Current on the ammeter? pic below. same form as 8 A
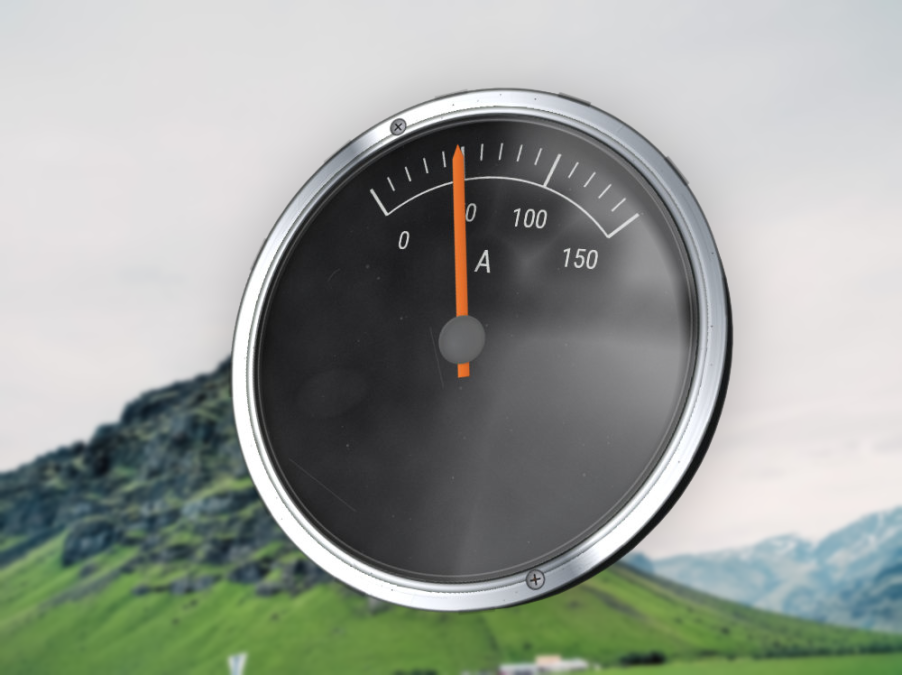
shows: 50 A
